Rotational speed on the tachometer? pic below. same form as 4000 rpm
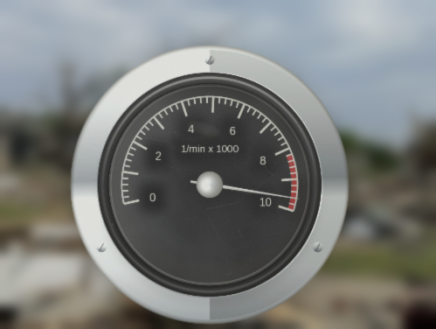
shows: 9600 rpm
